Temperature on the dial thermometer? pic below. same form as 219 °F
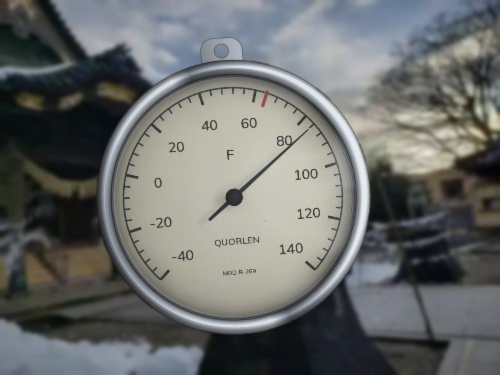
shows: 84 °F
